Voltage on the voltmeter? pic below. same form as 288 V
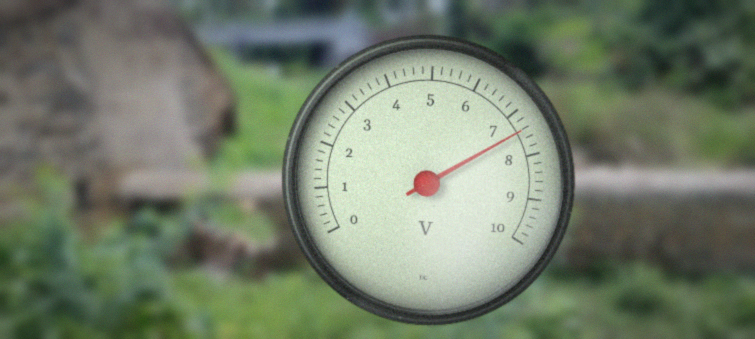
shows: 7.4 V
